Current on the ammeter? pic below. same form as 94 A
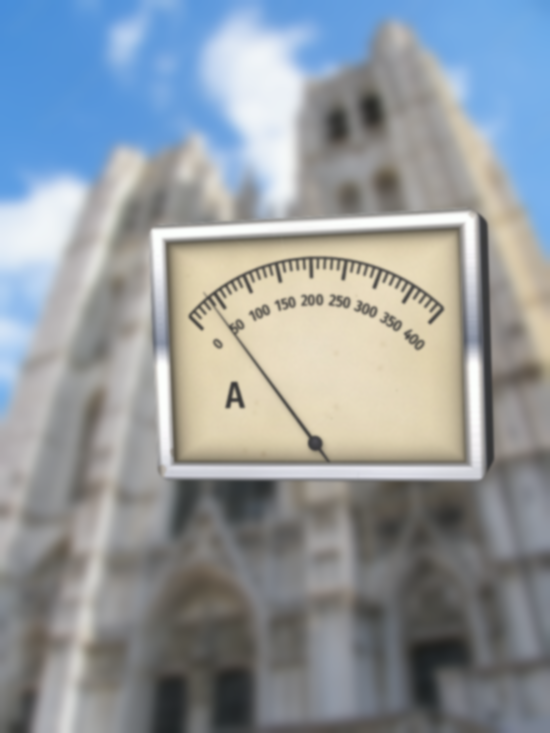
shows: 40 A
